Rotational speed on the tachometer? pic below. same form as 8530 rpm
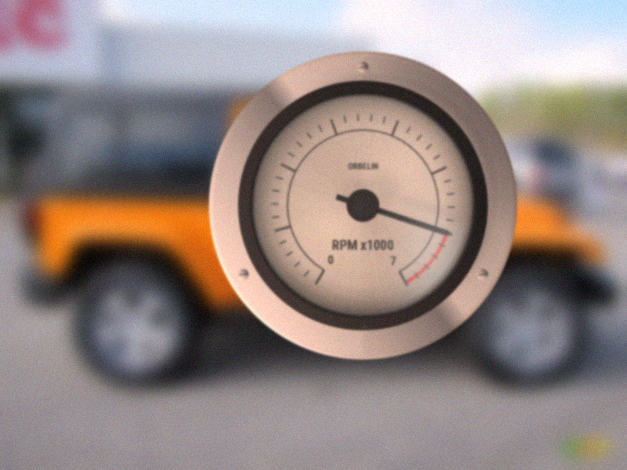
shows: 6000 rpm
